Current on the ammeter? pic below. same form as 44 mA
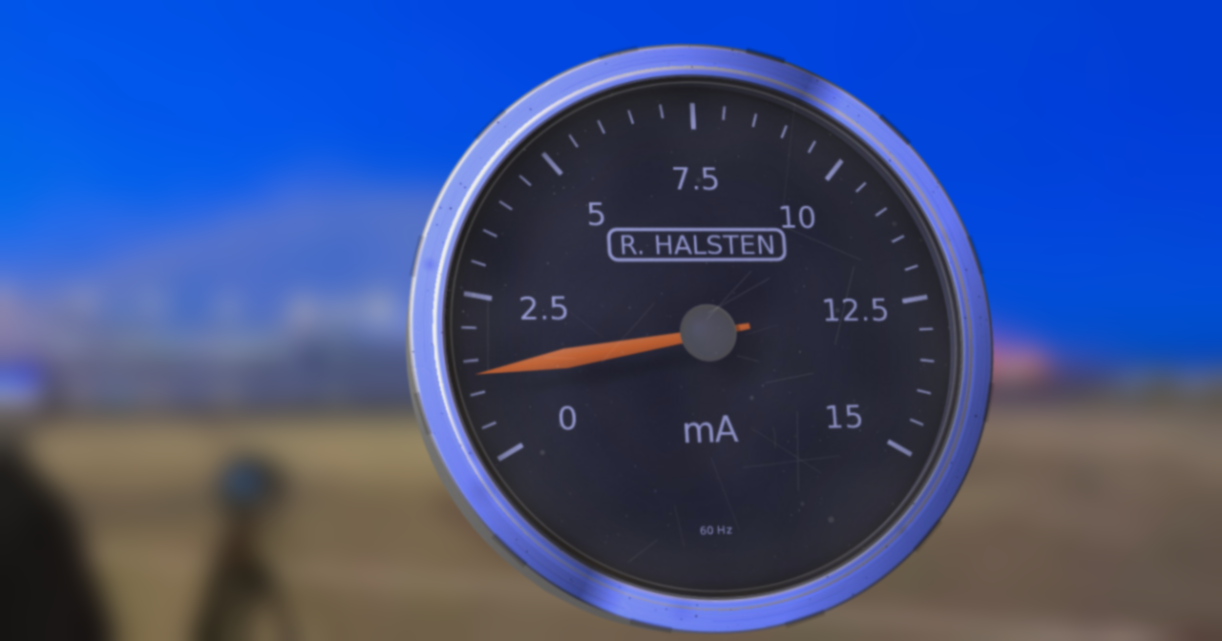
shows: 1.25 mA
